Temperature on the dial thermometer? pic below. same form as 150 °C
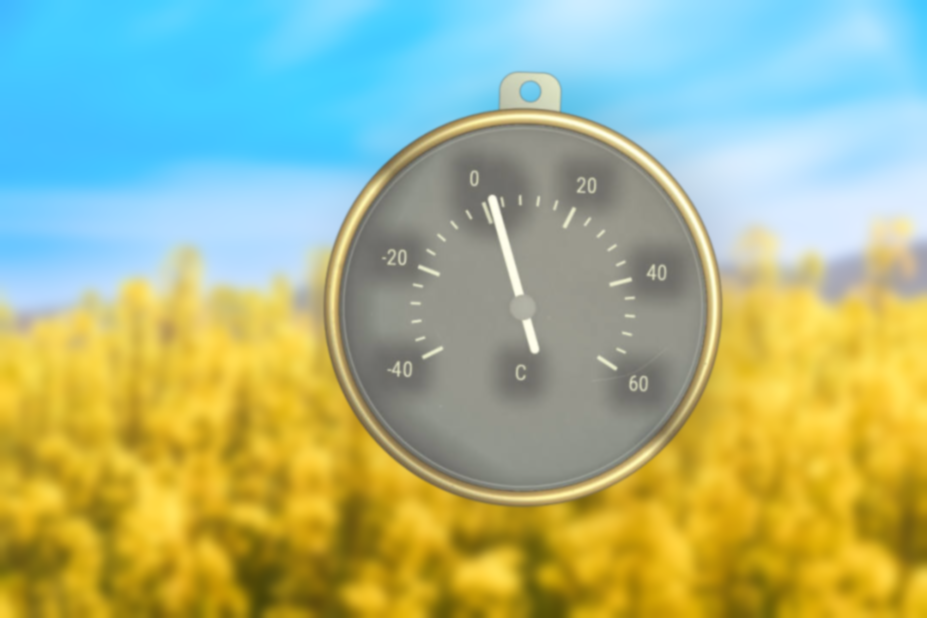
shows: 2 °C
